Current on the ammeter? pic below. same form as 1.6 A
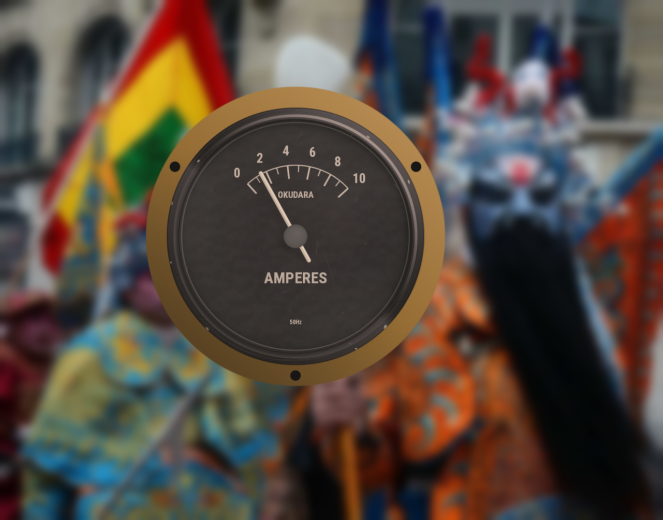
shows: 1.5 A
